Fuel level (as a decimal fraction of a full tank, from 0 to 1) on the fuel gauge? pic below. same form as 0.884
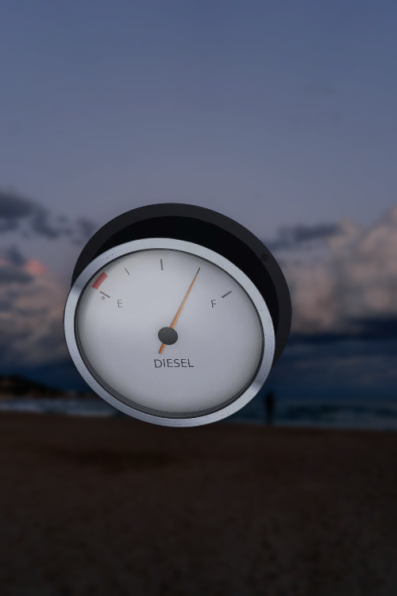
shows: 0.75
